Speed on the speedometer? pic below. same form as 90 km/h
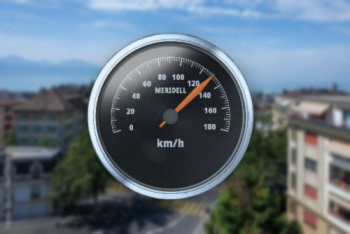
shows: 130 km/h
